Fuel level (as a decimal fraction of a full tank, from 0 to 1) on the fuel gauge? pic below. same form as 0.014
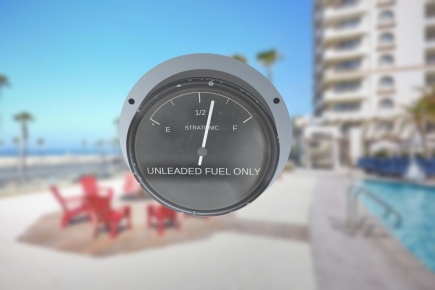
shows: 0.625
